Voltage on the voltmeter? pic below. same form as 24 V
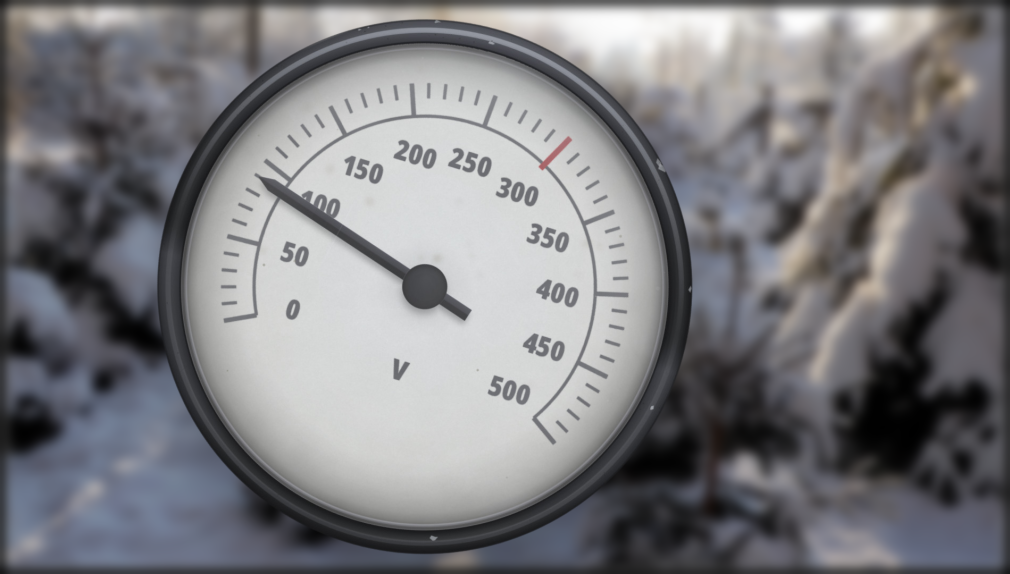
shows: 90 V
